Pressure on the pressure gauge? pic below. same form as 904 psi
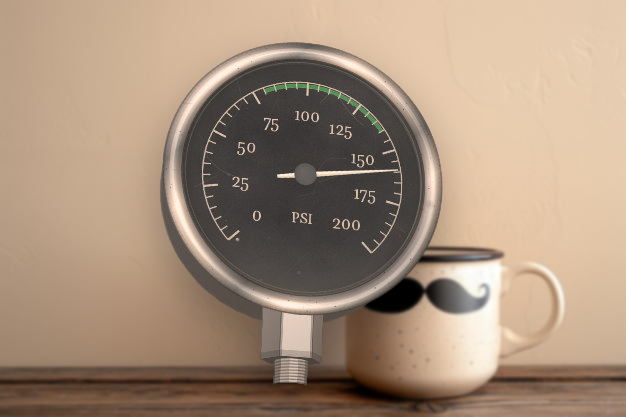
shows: 160 psi
